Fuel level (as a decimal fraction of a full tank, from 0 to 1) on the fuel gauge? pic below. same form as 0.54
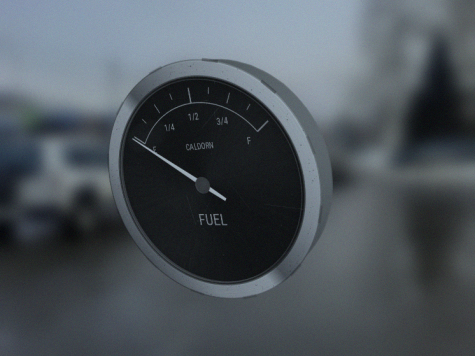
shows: 0
